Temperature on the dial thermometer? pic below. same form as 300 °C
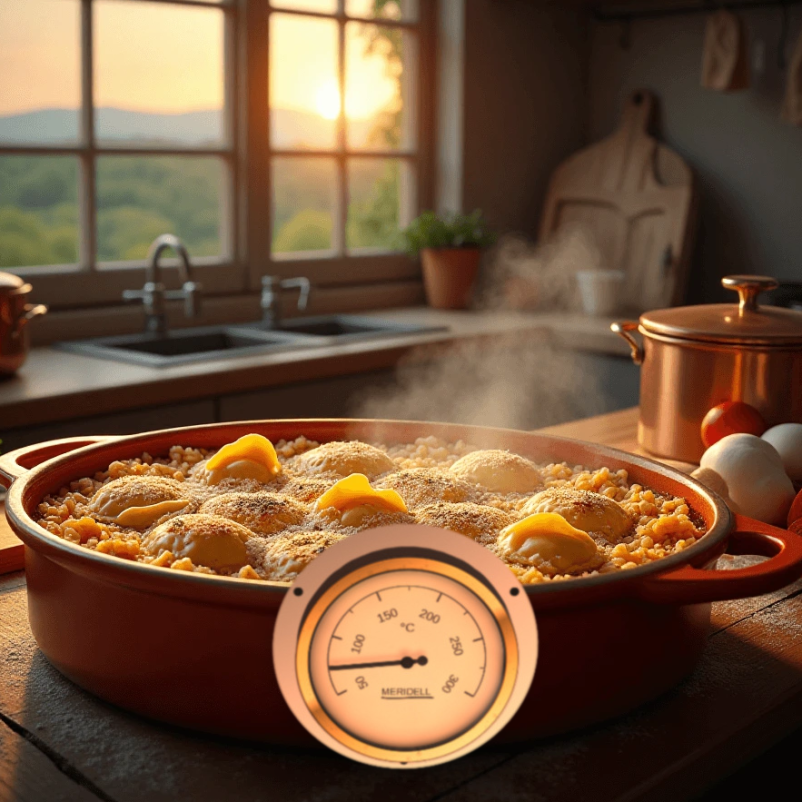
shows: 75 °C
